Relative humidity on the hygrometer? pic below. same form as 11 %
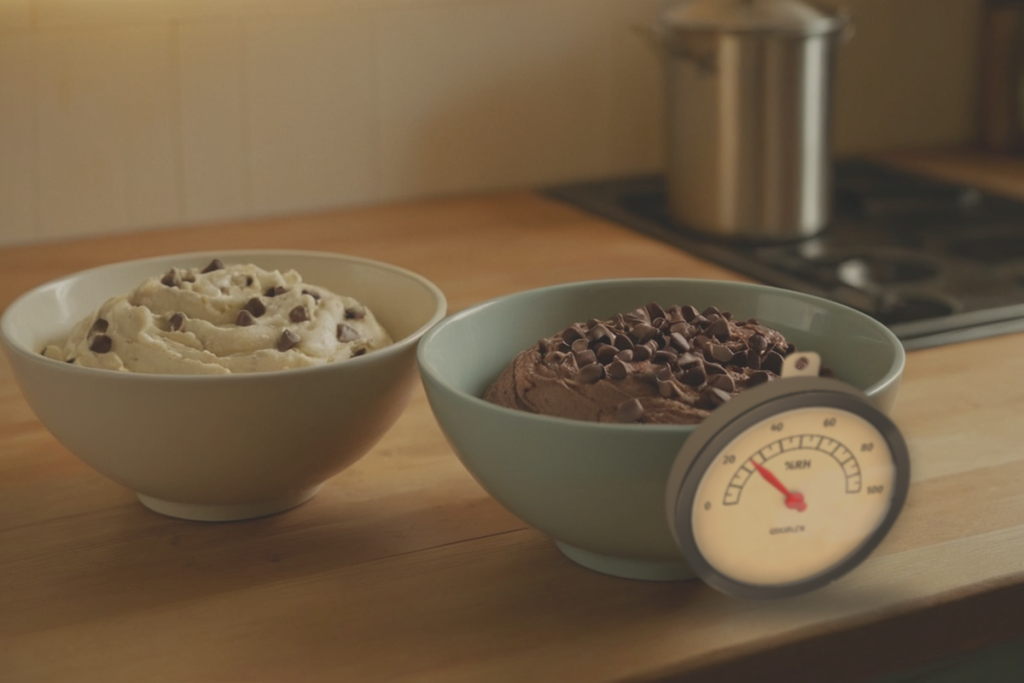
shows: 25 %
